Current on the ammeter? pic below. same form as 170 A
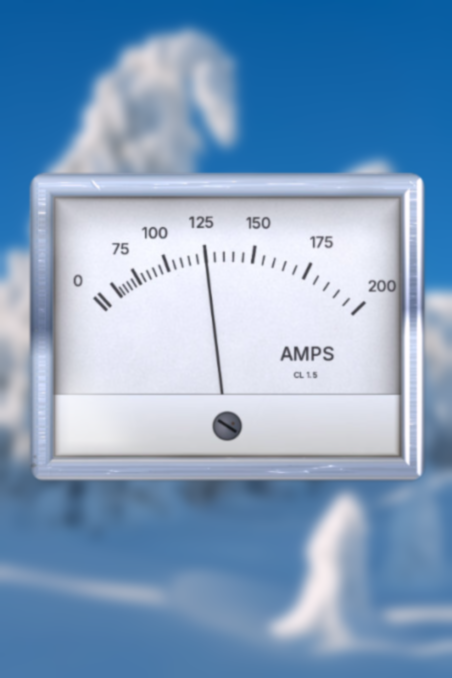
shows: 125 A
